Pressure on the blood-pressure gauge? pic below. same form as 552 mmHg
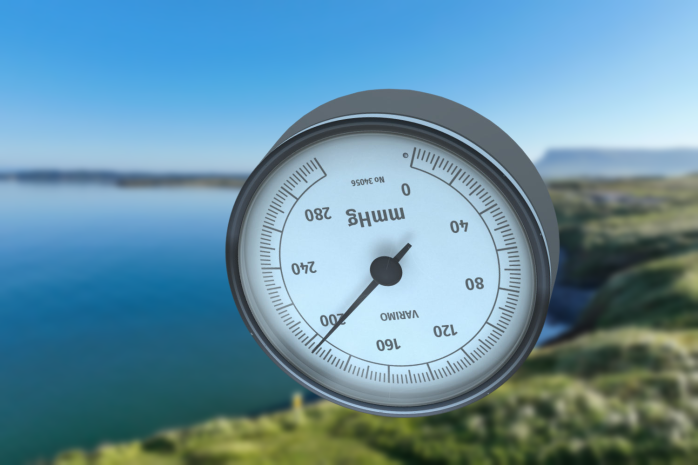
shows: 196 mmHg
